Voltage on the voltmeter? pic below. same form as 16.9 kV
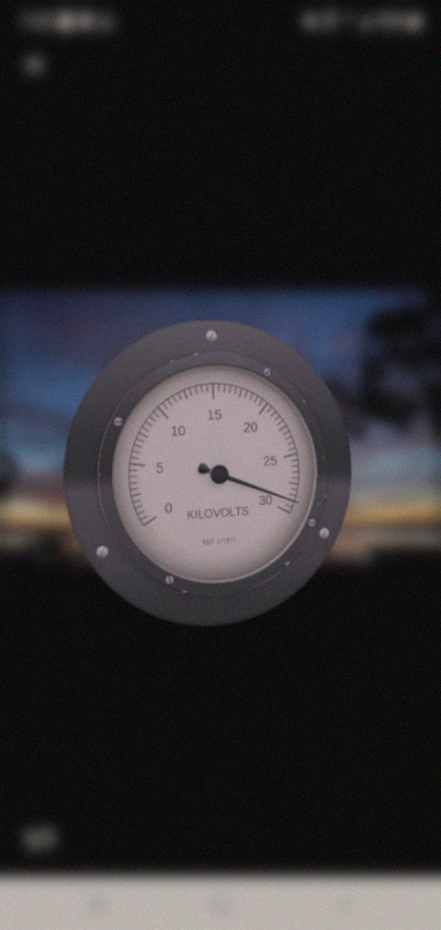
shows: 29 kV
